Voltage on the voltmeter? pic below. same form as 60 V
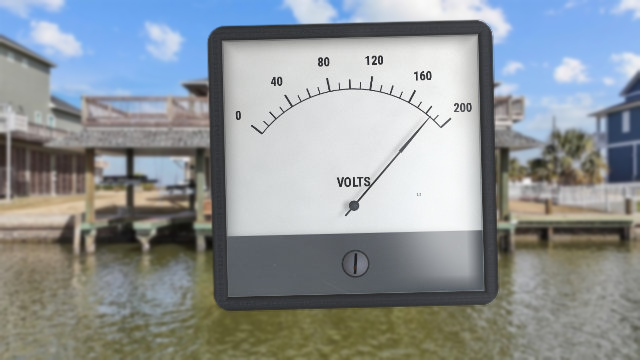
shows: 185 V
